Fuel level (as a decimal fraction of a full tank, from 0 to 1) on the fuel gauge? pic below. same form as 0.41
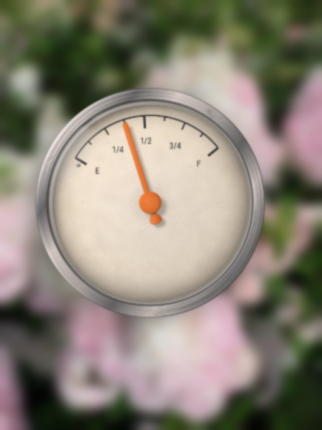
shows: 0.375
